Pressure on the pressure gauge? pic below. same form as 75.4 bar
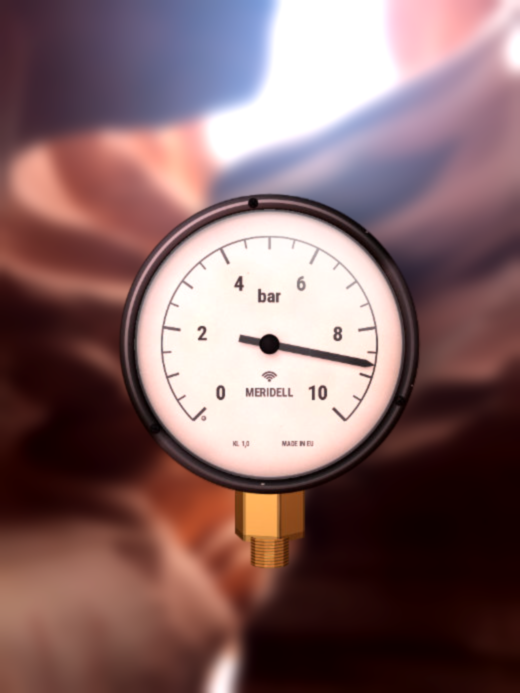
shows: 8.75 bar
